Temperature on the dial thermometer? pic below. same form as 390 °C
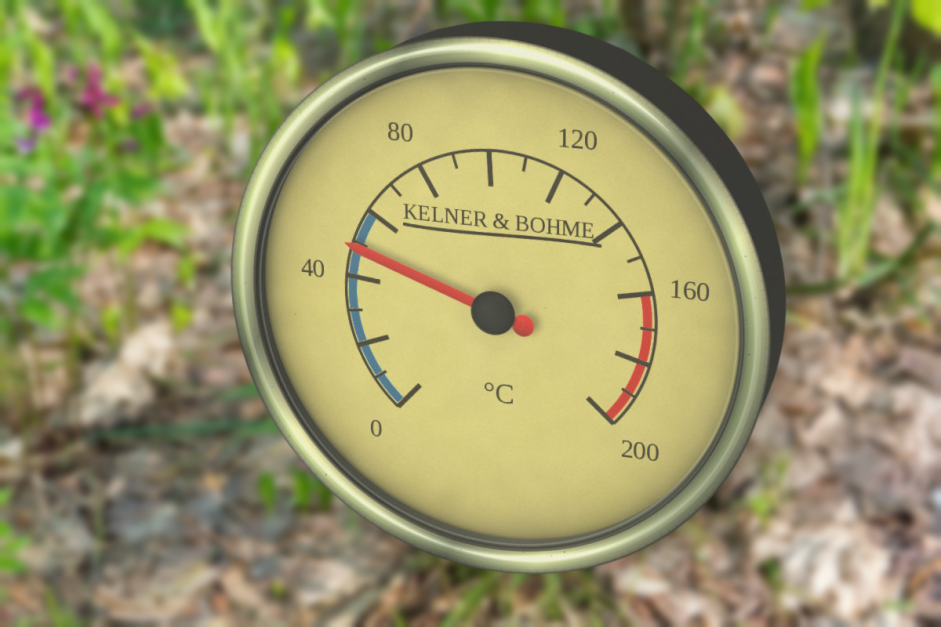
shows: 50 °C
